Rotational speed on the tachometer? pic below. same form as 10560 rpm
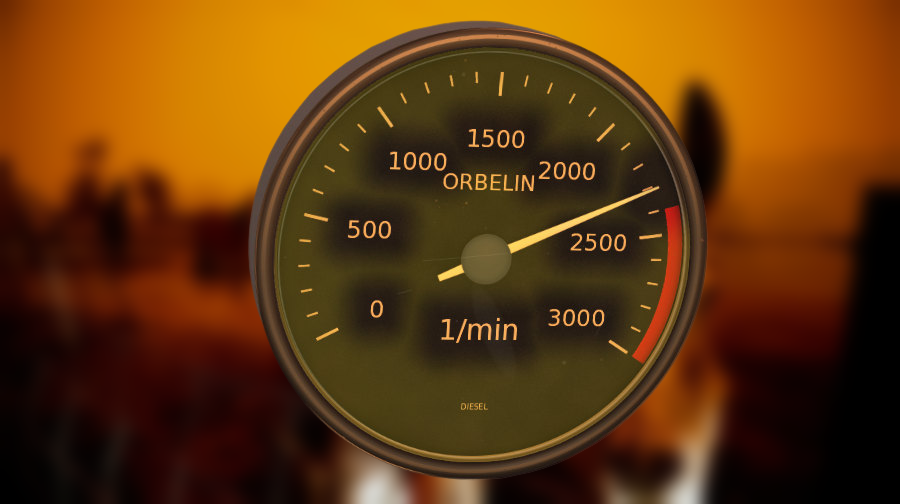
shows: 2300 rpm
